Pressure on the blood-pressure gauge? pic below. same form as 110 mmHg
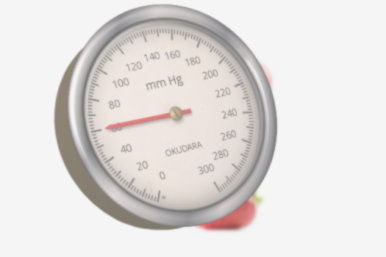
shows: 60 mmHg
